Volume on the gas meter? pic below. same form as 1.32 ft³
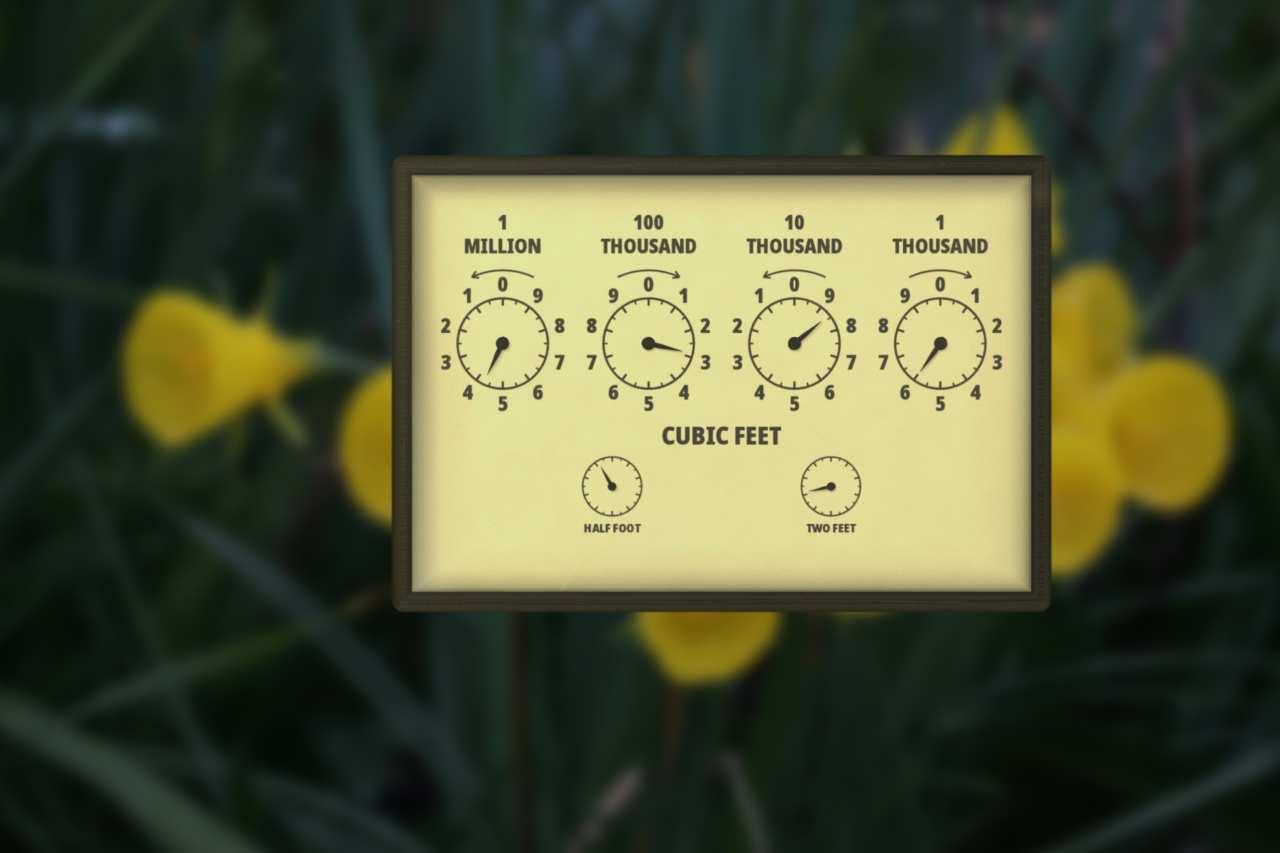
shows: 428600 ft³
